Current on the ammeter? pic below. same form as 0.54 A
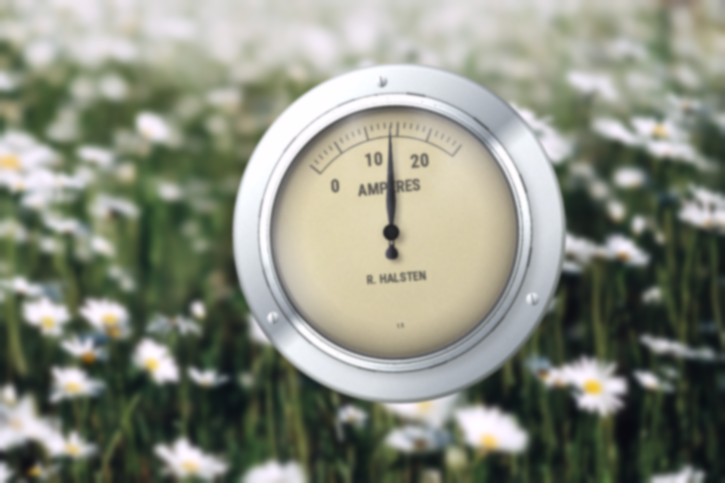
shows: 14 A
